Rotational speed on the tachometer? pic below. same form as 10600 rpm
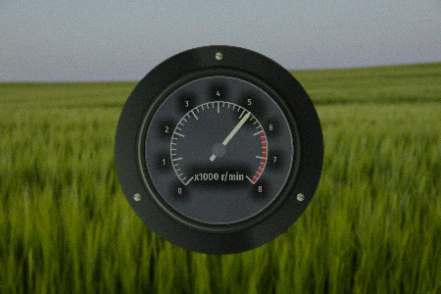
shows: 5200 rpm
